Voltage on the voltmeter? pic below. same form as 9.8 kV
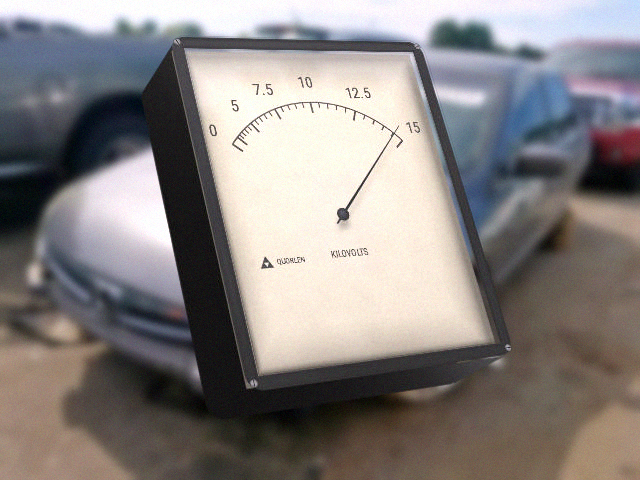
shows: 14.5 kV
